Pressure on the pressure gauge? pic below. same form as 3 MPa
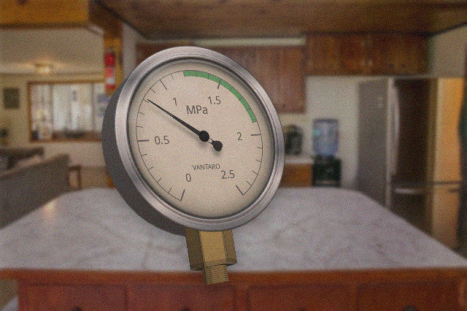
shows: 0.8 MPa
